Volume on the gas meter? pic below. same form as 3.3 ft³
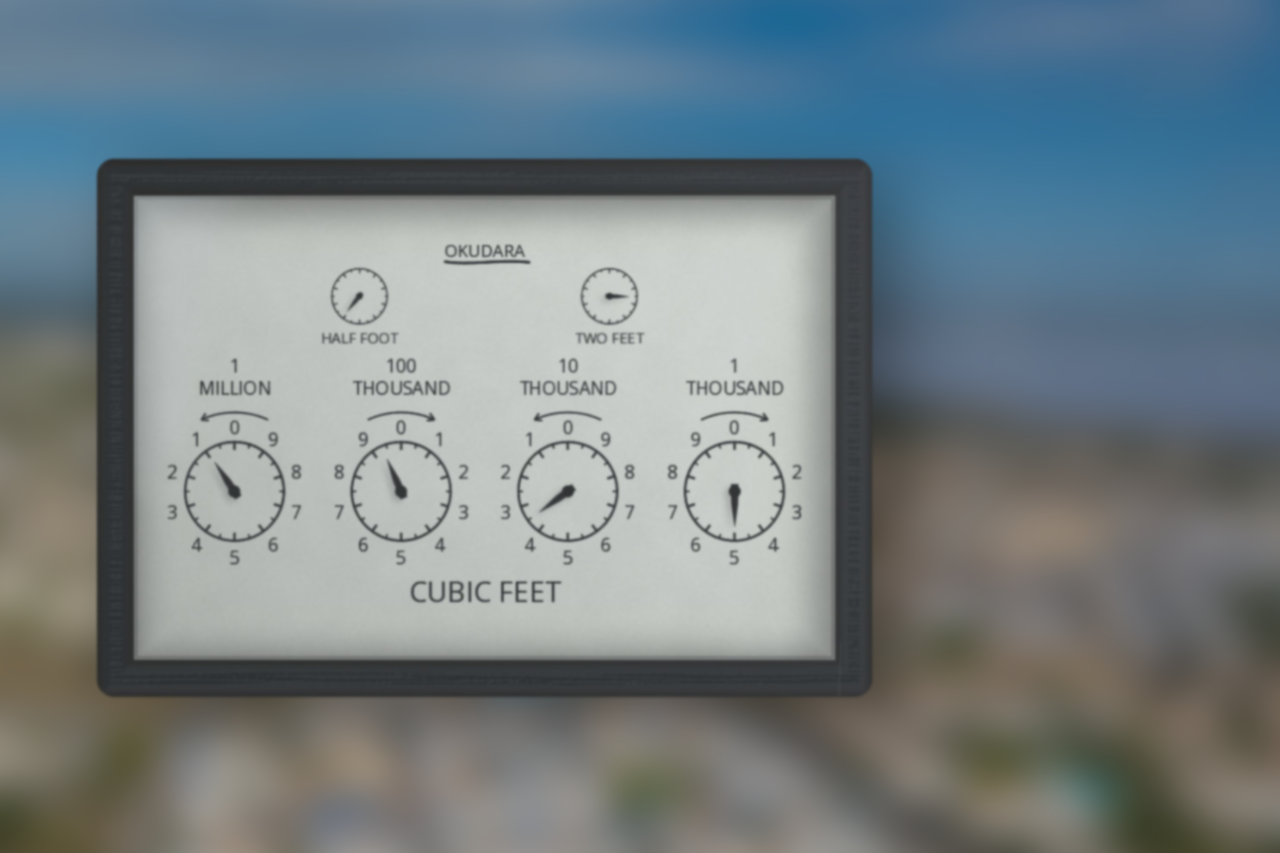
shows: 93500 ft³
